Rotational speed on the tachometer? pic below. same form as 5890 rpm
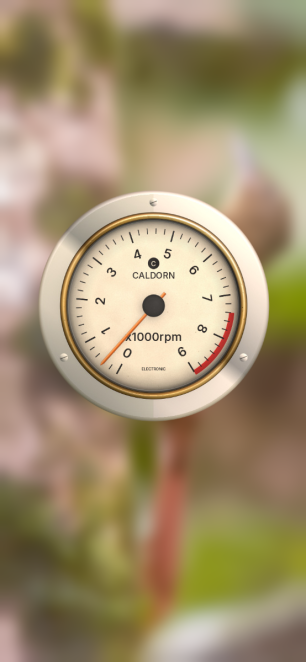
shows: 400 rpm
